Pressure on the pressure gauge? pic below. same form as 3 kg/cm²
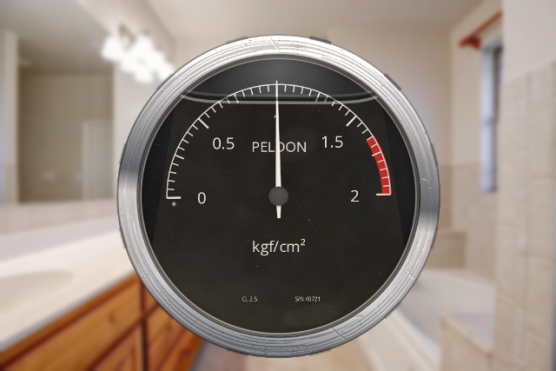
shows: 1 kg/cm²
